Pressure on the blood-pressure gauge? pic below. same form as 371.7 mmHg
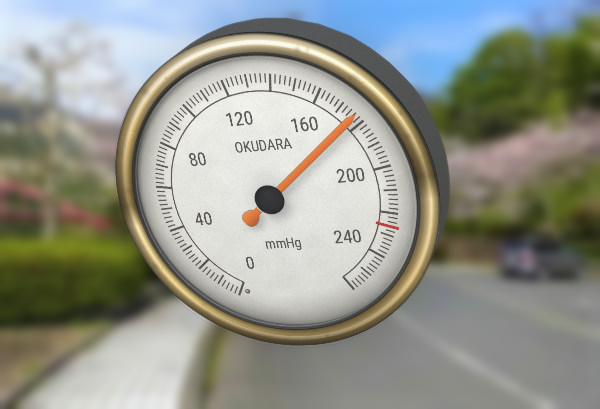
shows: 176 mmHg
